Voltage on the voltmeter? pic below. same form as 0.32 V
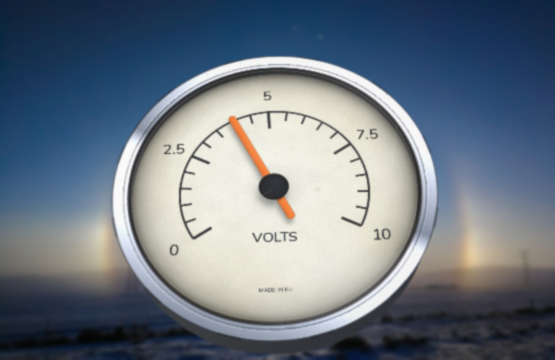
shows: 4 V
